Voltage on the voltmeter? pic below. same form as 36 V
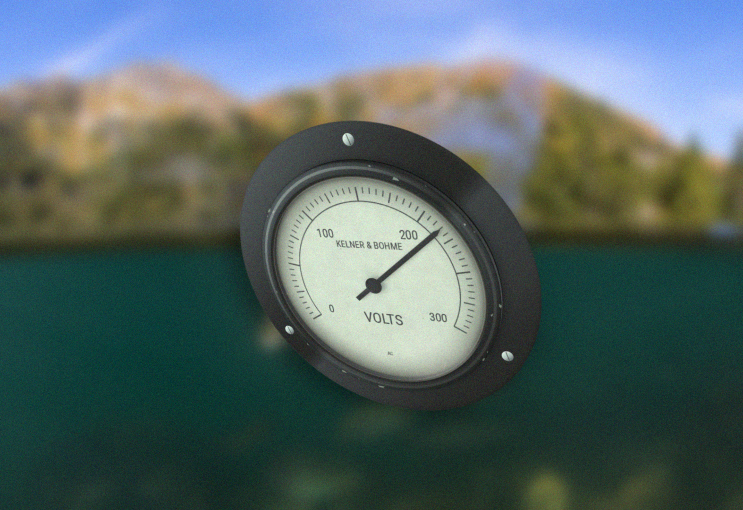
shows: 215 V
